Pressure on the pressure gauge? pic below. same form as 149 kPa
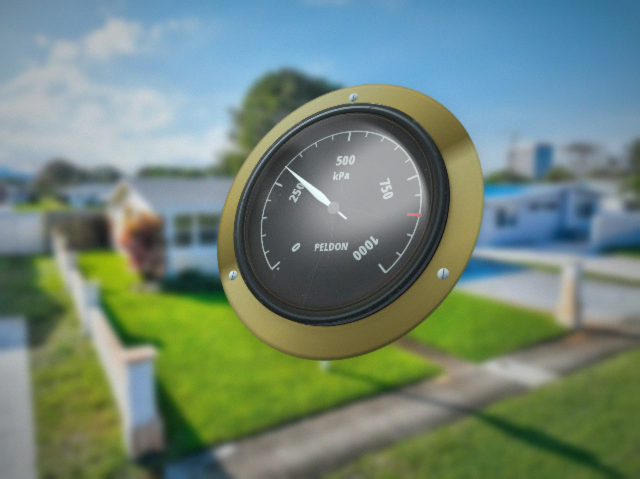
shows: 300 kPa
